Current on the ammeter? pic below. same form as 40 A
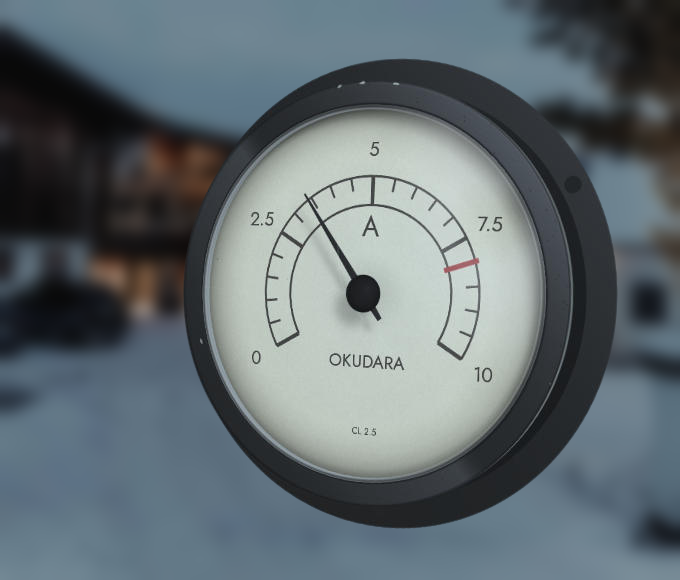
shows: 3.5 A
